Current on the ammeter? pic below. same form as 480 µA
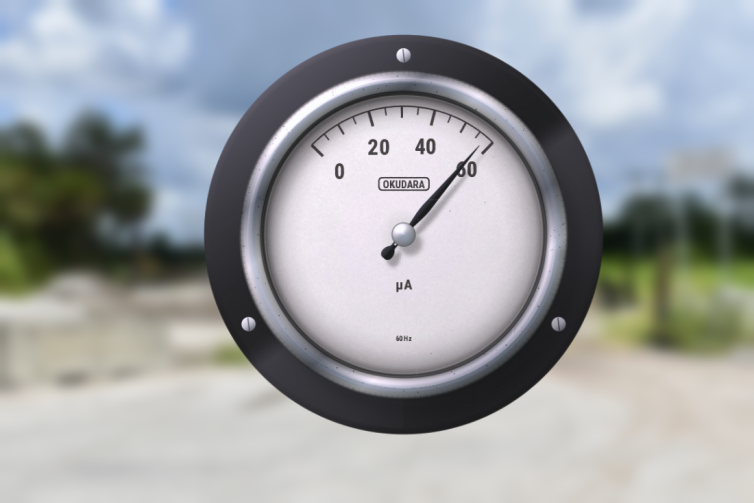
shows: 57.5 µA
